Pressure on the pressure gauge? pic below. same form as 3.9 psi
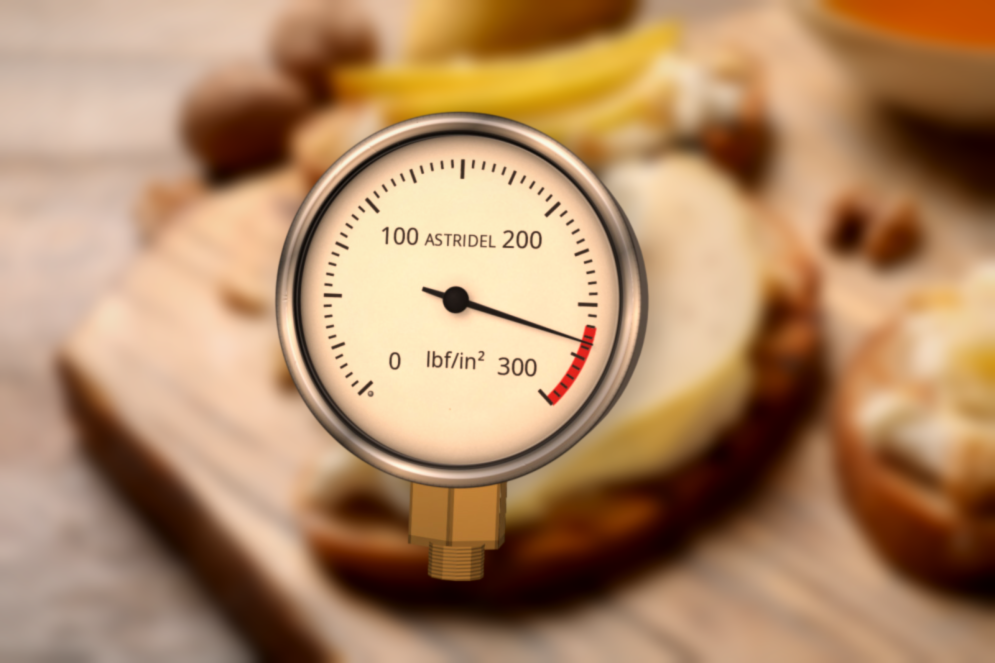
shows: 267.5 psi
